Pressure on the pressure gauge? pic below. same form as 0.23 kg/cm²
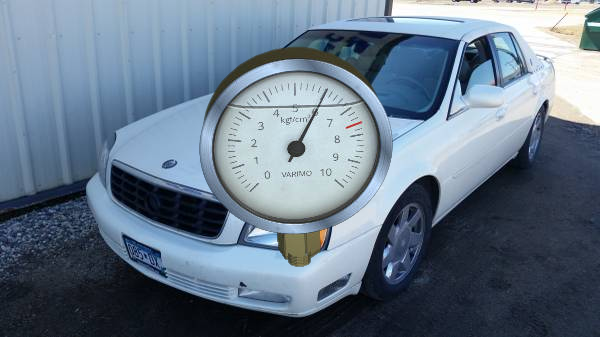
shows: 6 kg/cm²
